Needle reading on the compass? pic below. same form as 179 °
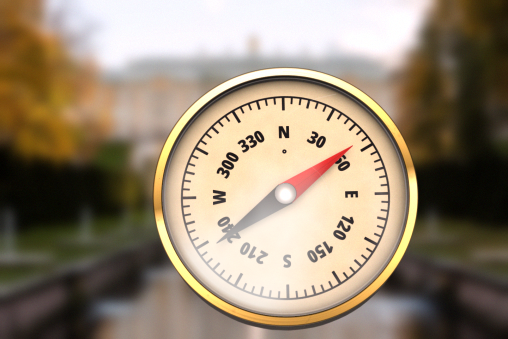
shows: 55 °
